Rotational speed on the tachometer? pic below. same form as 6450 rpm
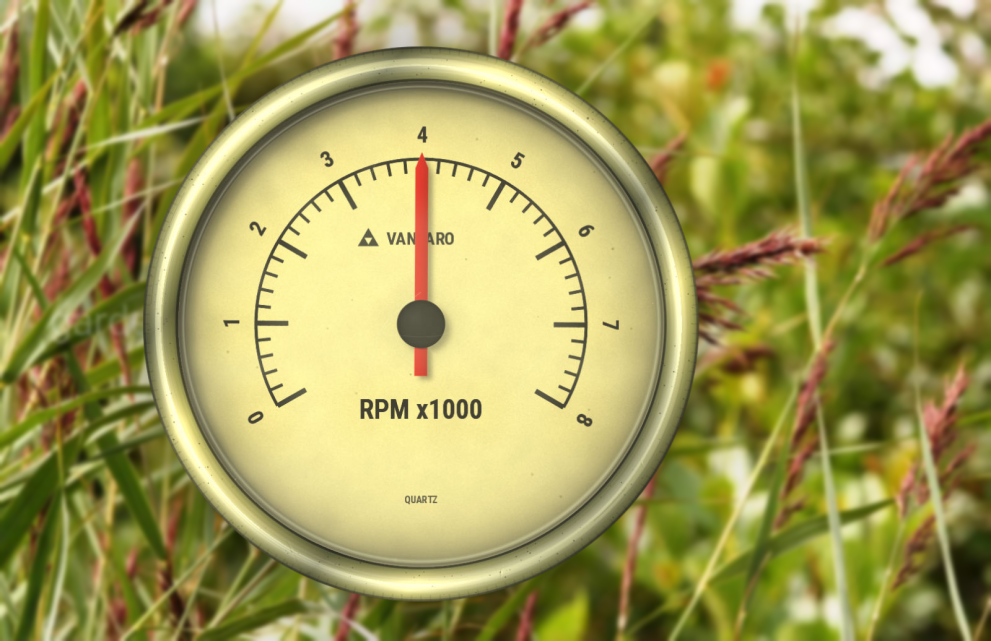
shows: 4000 rpm
